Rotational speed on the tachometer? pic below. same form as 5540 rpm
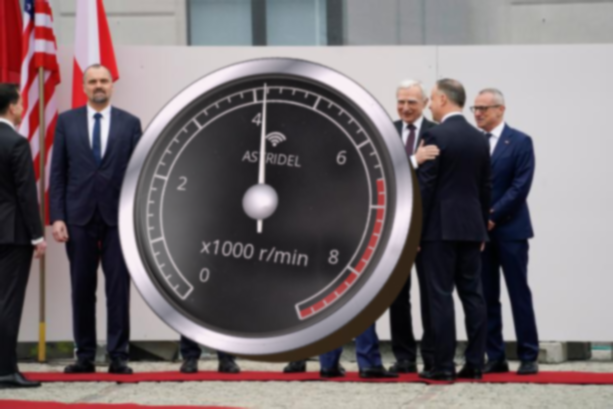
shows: 4200 rpm
